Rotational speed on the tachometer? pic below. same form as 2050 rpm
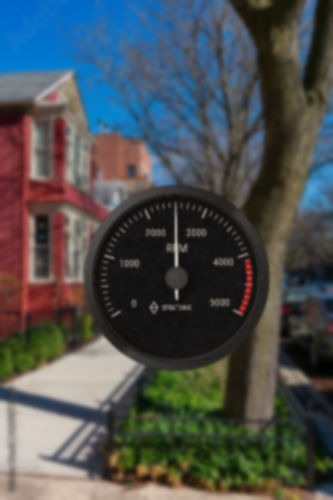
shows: 2500 rpm
